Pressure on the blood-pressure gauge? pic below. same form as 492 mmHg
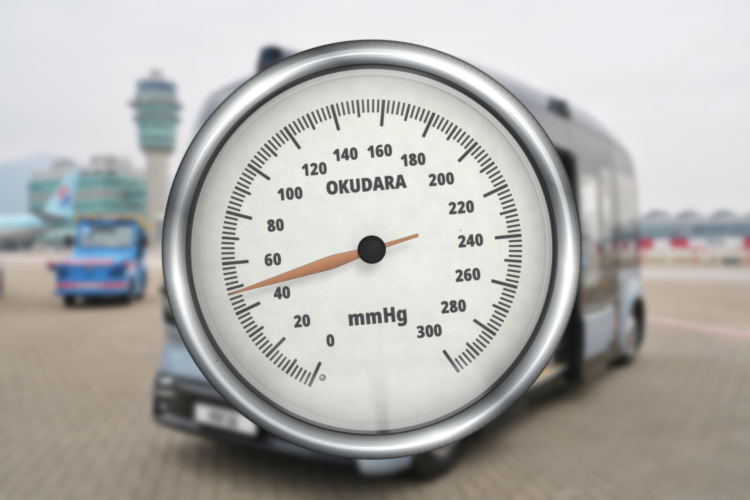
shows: 48 mmHg
